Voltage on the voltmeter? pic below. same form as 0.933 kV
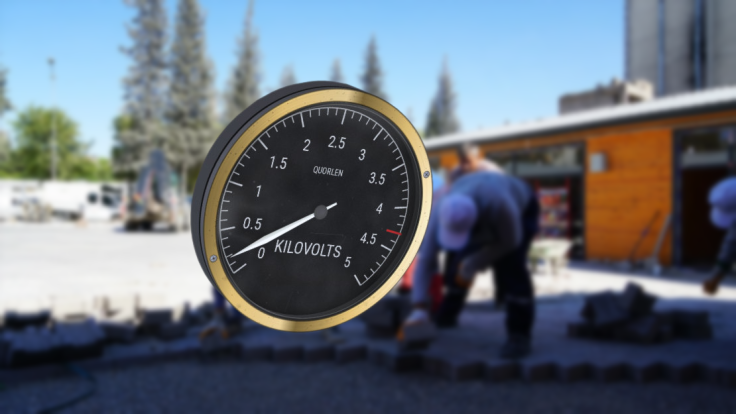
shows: 0.2 kV
